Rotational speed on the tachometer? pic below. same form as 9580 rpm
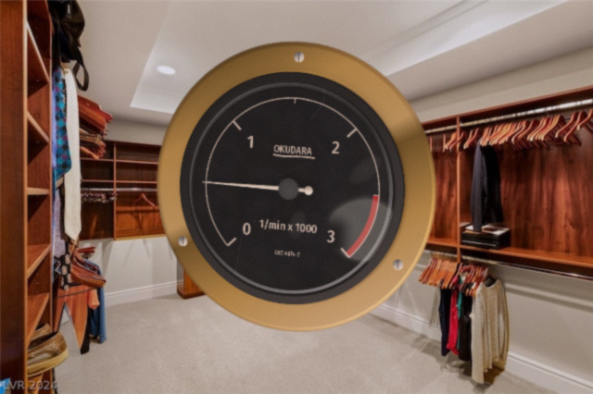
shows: 500 rpm
